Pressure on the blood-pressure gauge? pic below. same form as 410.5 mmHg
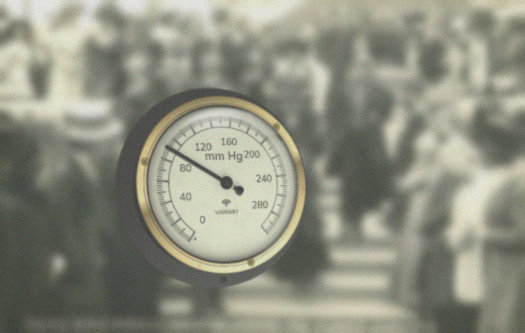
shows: 90 mmHg
